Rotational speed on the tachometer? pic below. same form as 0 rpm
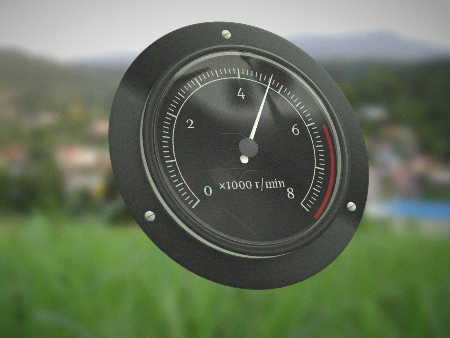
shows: 4700 rpm
